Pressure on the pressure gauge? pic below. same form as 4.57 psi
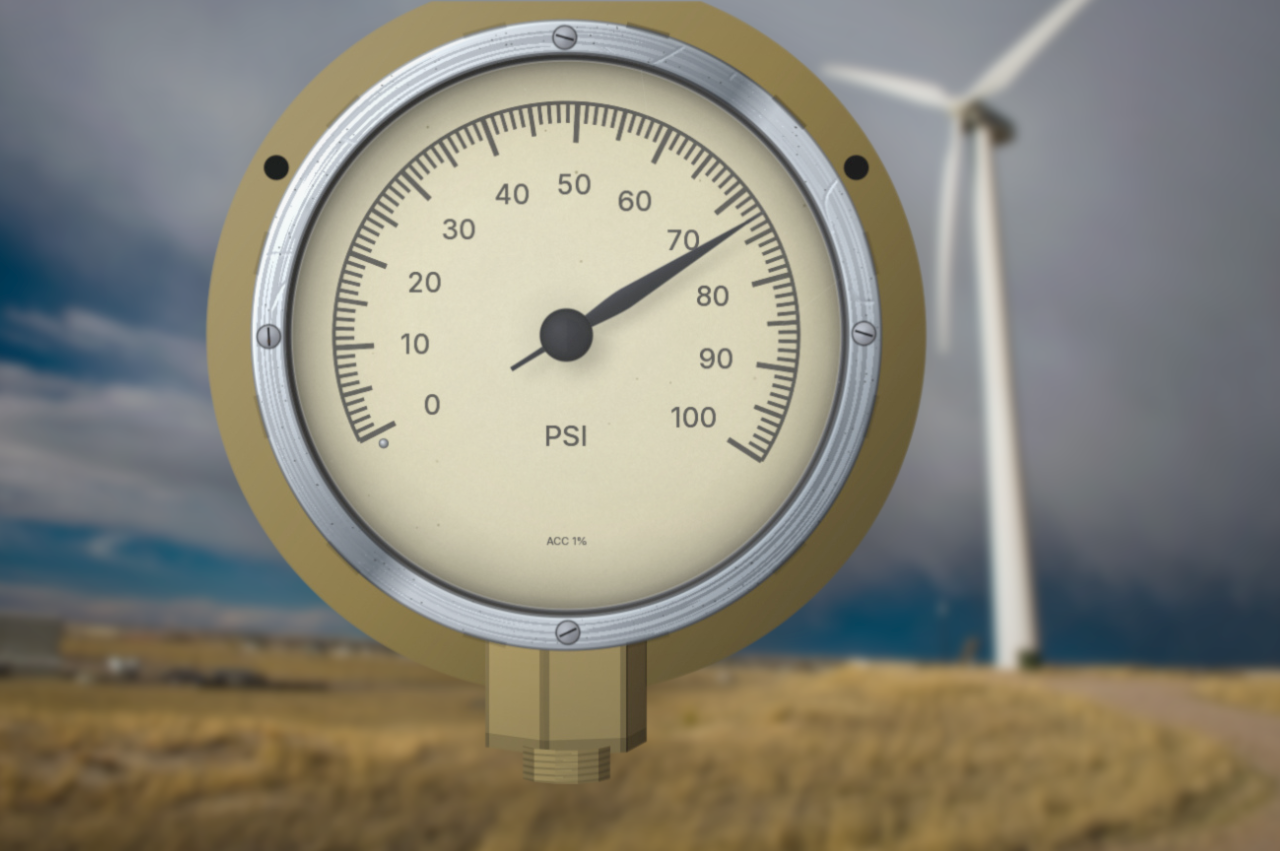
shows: 73 psi
